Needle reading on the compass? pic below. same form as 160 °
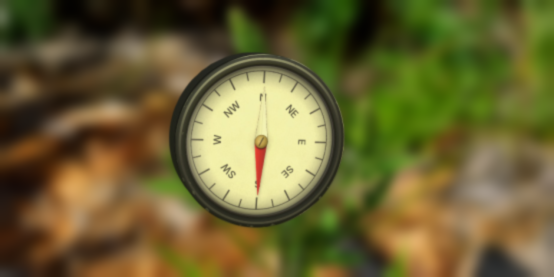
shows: 180 °
